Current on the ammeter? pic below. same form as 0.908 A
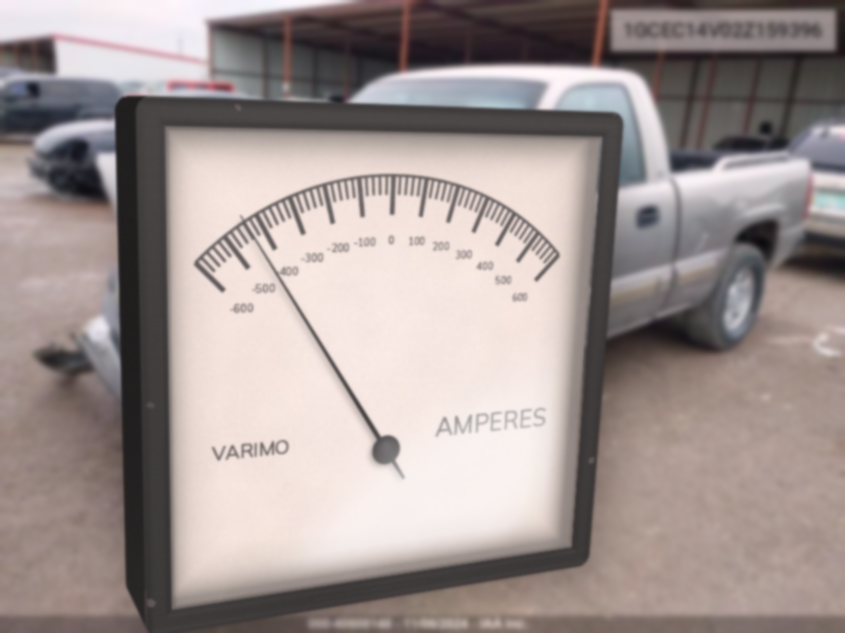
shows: -440 A
